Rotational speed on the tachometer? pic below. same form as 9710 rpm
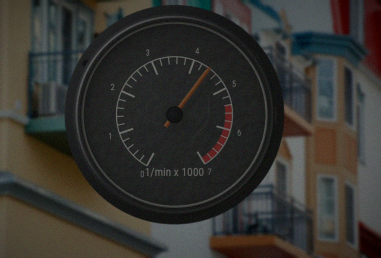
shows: 4400 rpm
